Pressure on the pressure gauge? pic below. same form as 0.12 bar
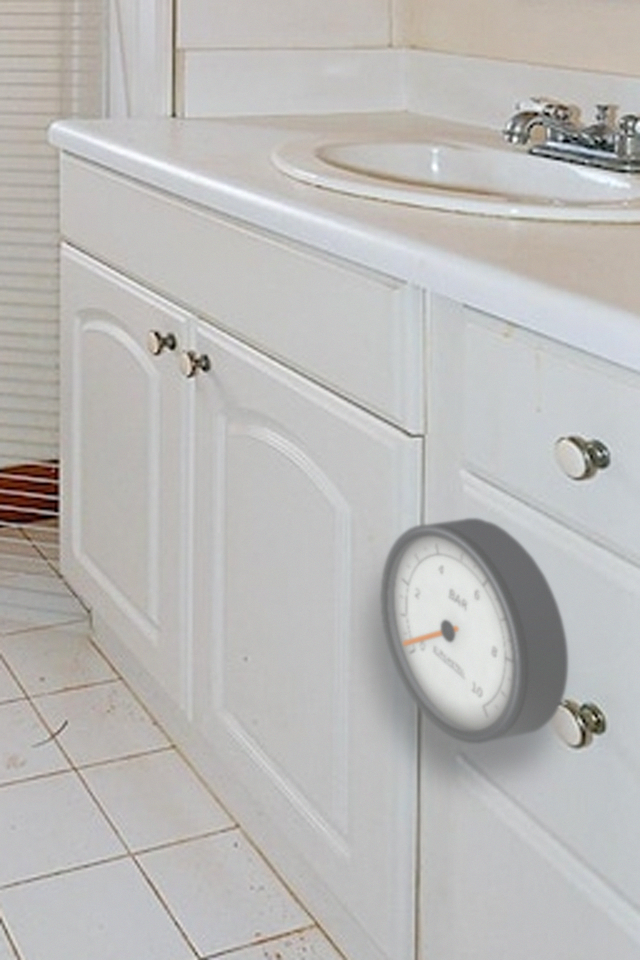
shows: 0.25 bar
